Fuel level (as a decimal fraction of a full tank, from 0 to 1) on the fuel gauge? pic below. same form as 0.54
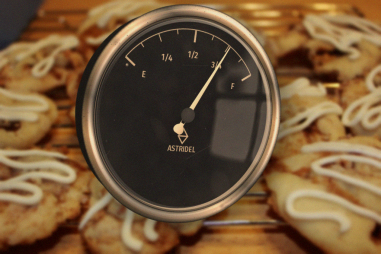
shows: 0.75
